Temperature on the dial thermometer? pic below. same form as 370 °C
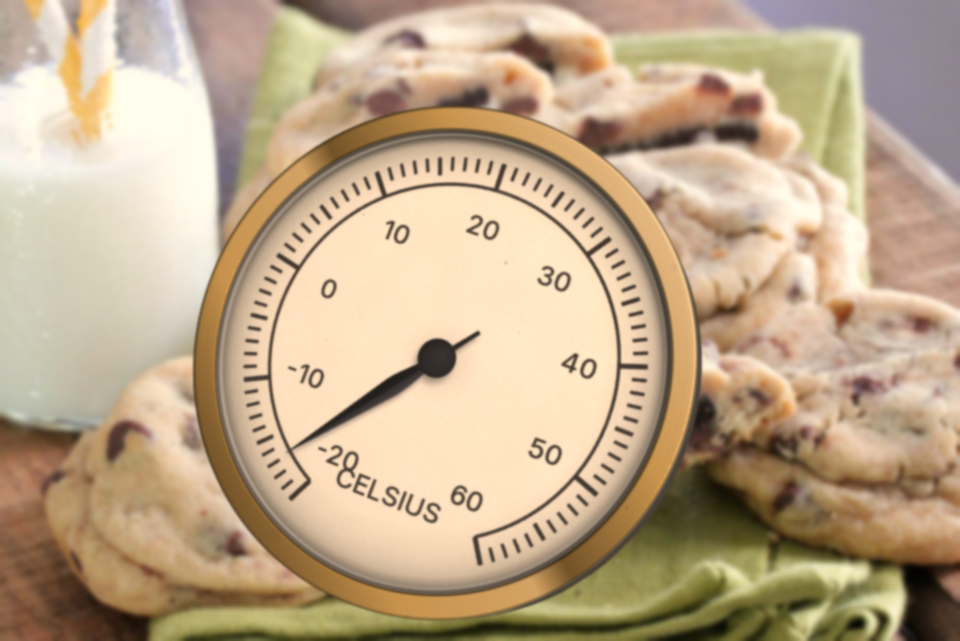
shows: -17 °C
